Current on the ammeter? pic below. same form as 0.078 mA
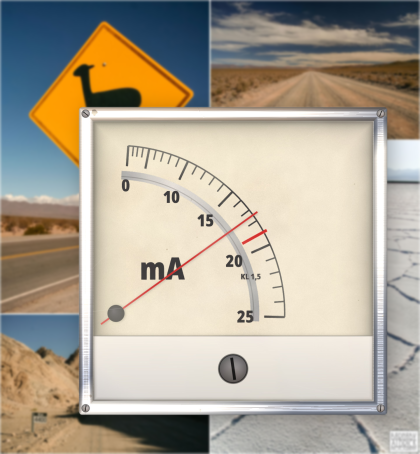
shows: 17.5 mA
